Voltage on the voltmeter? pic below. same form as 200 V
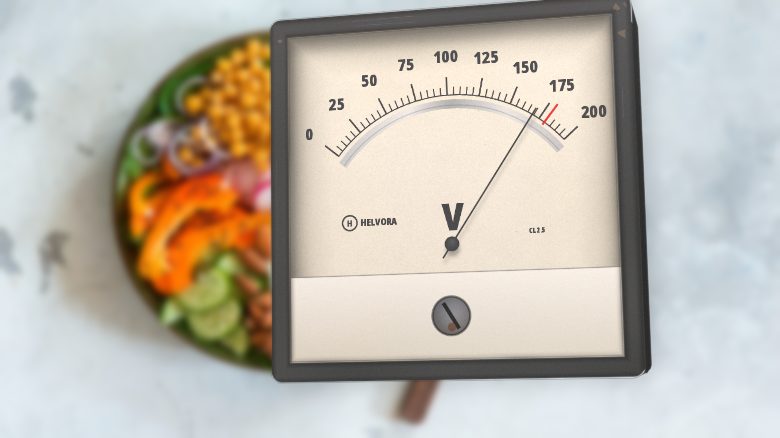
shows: 170 V
